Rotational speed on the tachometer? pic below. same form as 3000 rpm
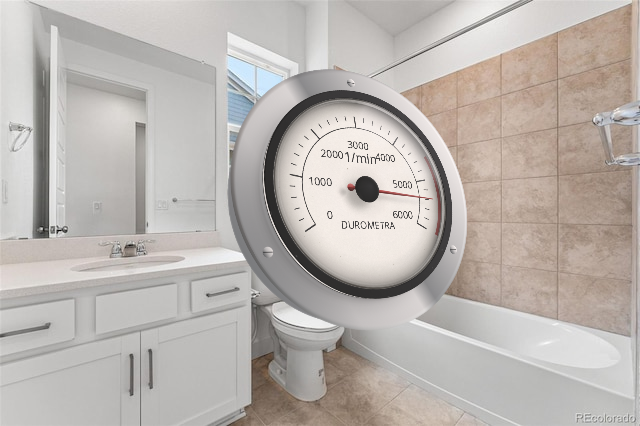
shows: 5400 rpm
